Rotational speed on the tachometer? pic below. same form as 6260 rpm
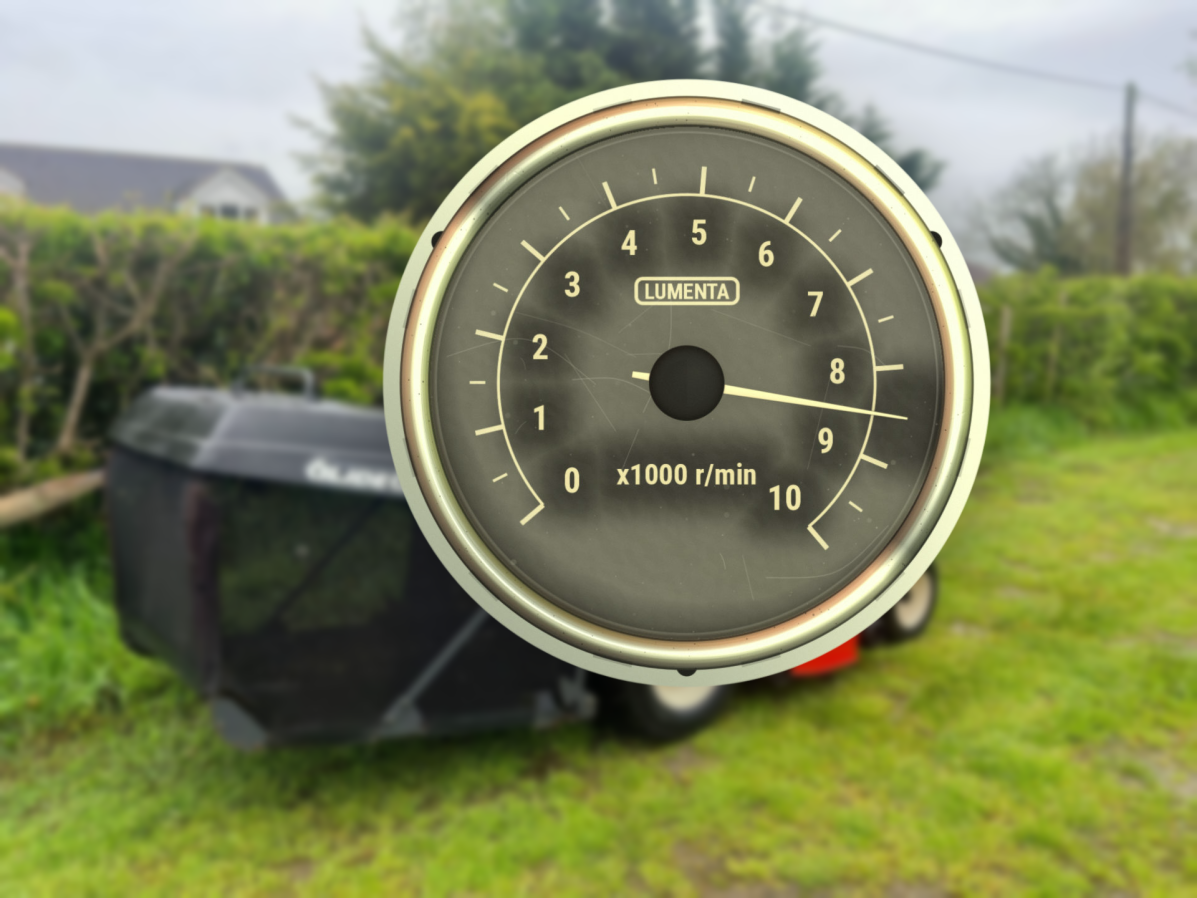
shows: 8500 rpm
